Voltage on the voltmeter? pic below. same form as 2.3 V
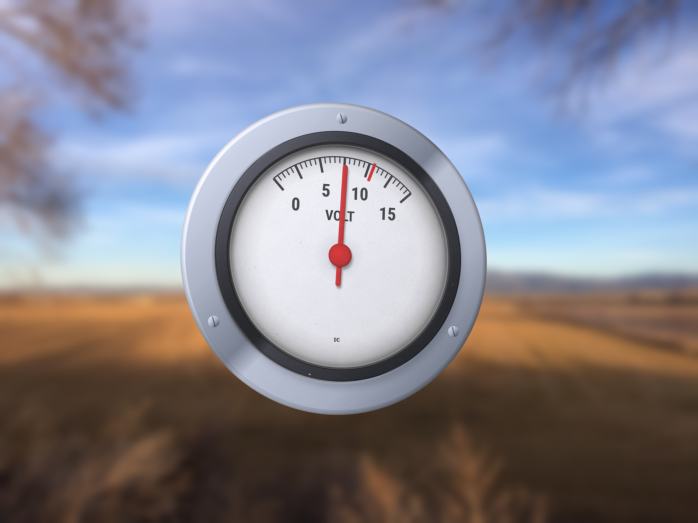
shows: 7.5 V
